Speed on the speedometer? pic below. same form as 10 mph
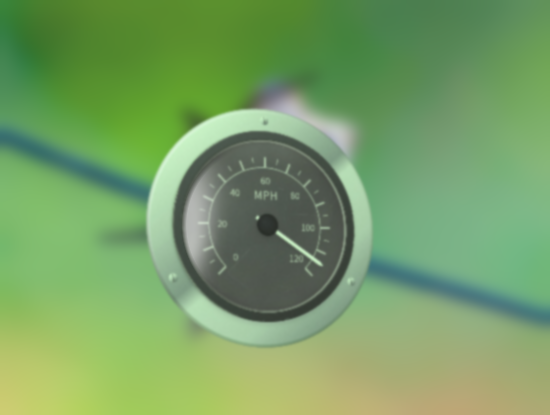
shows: 115 mph
